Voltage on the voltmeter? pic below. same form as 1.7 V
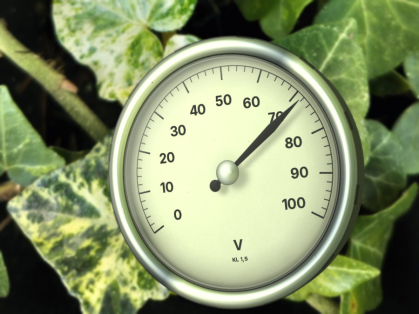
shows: 72 V
